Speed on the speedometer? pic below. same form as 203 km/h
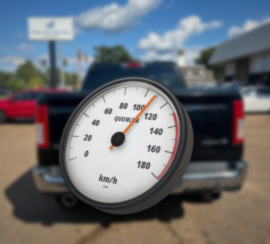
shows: 110 km/h
